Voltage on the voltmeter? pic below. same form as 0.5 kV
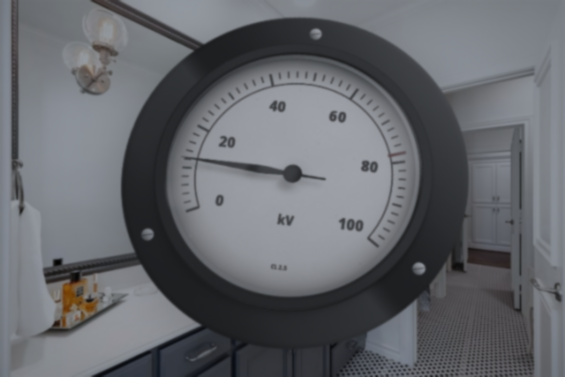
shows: 12 kV
